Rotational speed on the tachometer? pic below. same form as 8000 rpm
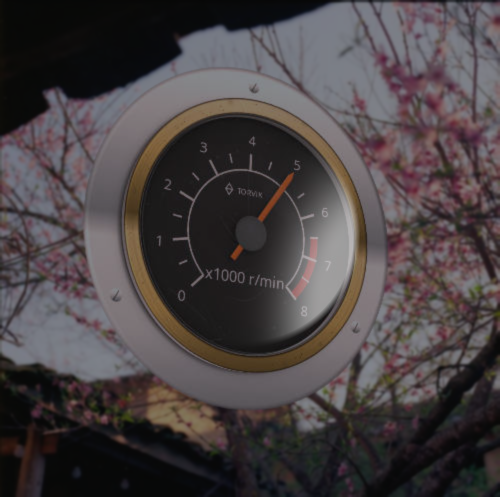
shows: 5000 rpm
